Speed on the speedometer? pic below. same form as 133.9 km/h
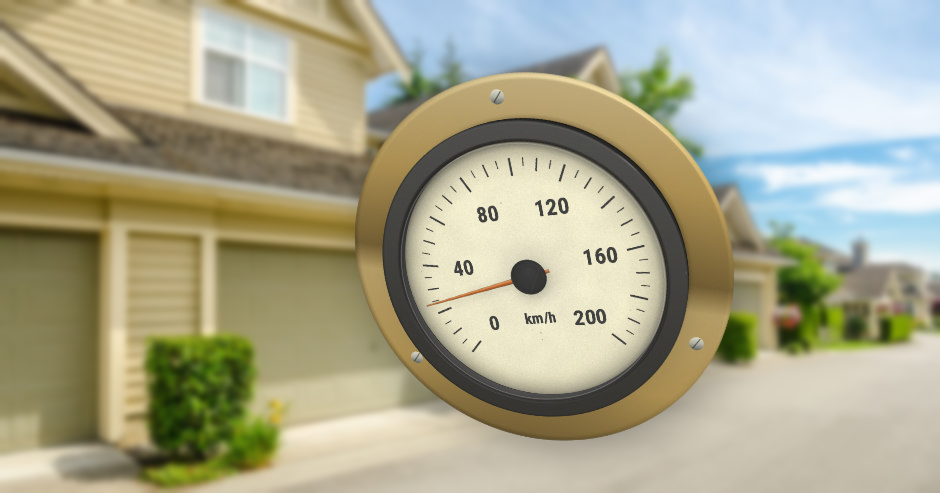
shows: 25 km/h
